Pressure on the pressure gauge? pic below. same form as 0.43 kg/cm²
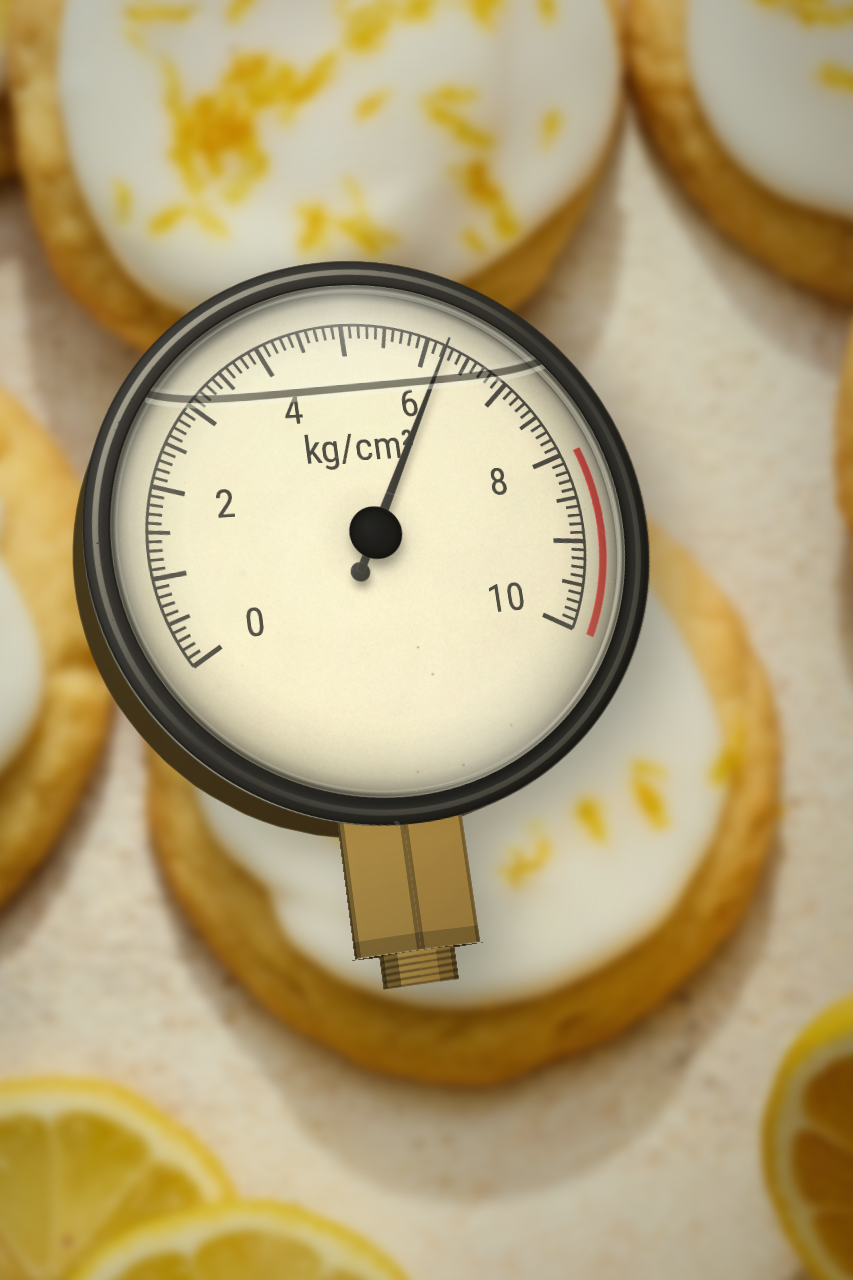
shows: 6.2 kg/cm²
